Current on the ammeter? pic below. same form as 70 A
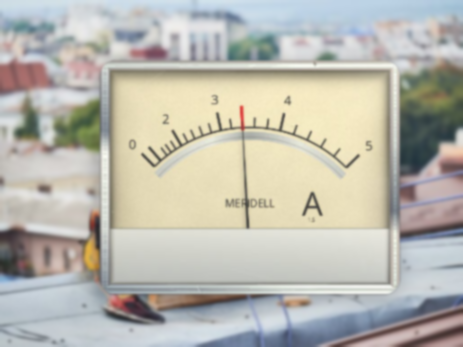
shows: 3.4 A
